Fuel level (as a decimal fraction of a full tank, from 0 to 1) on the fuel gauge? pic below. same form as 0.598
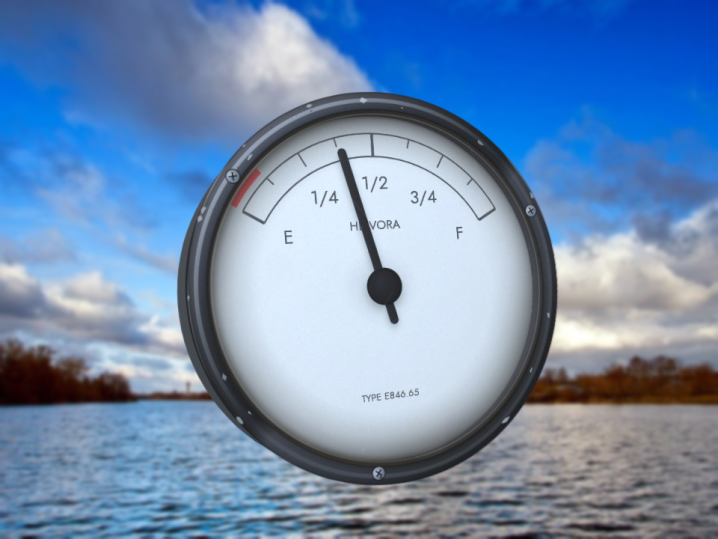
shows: 0.375
